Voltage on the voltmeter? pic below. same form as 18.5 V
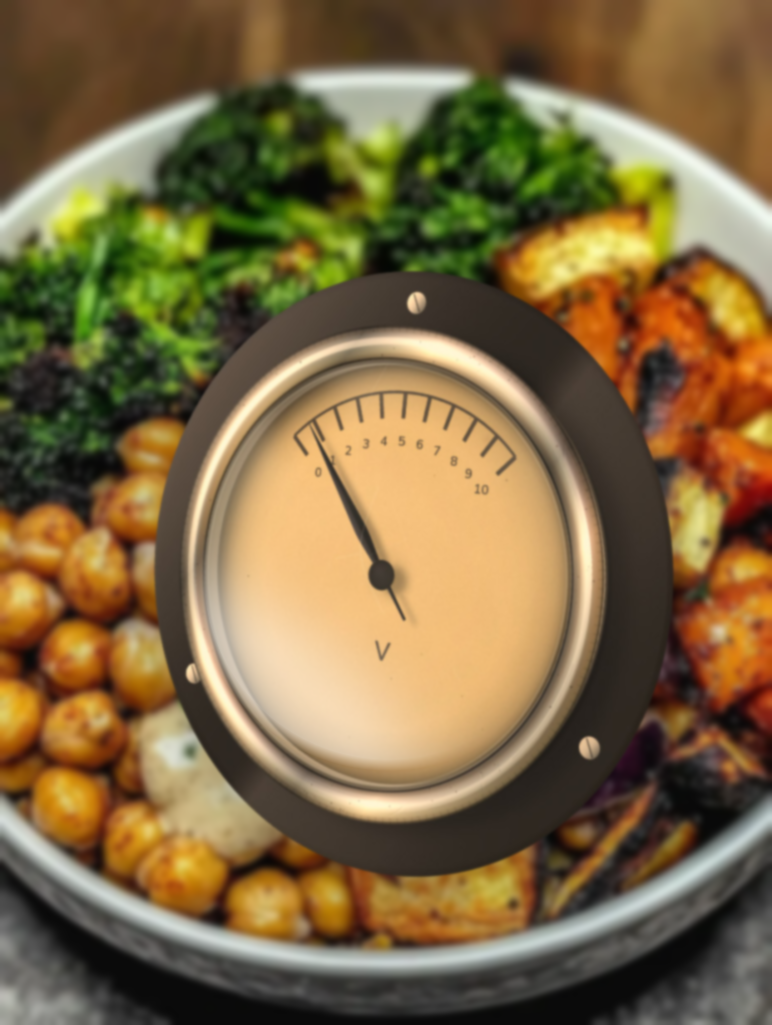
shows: 1 V
